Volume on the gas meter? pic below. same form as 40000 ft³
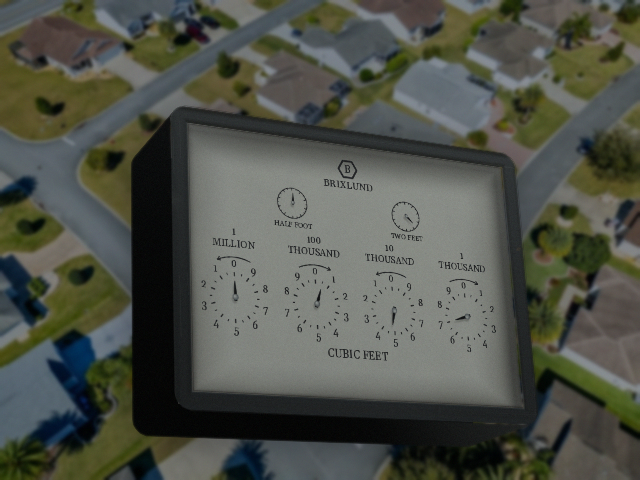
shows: 4700 ft³
